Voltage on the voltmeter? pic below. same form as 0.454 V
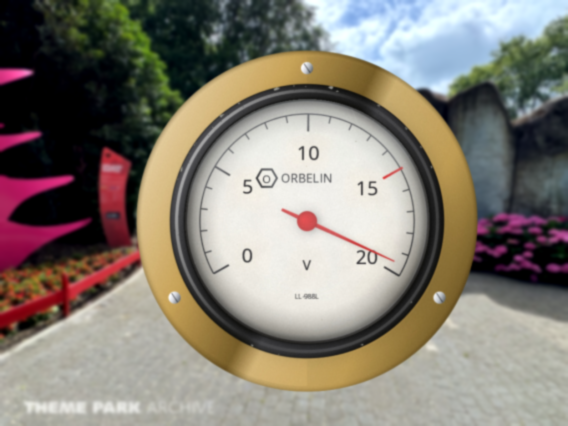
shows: 19.5 V
